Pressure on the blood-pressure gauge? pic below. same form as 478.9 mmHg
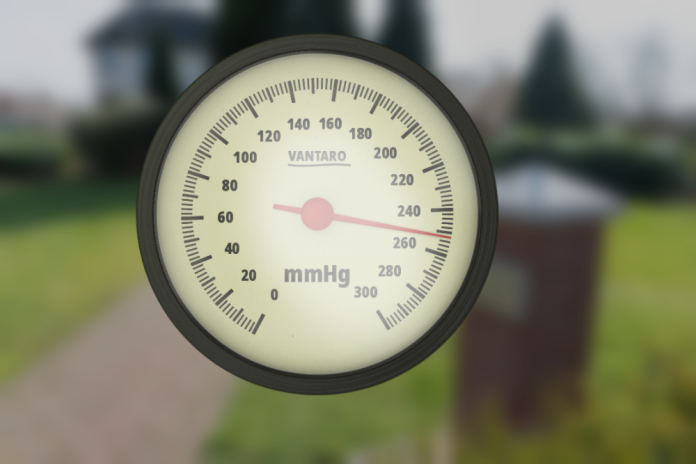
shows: 252 mmHg
